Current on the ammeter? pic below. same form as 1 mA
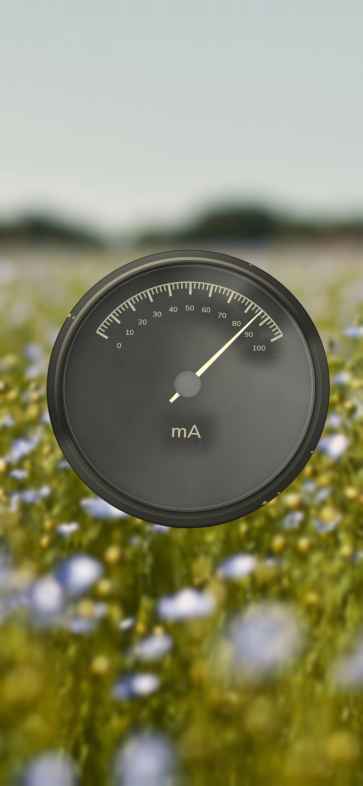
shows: 86 mA
